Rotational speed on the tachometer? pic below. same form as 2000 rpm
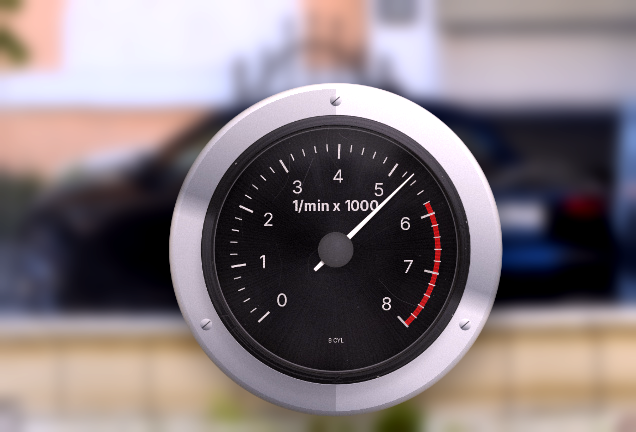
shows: 5300 rpm
